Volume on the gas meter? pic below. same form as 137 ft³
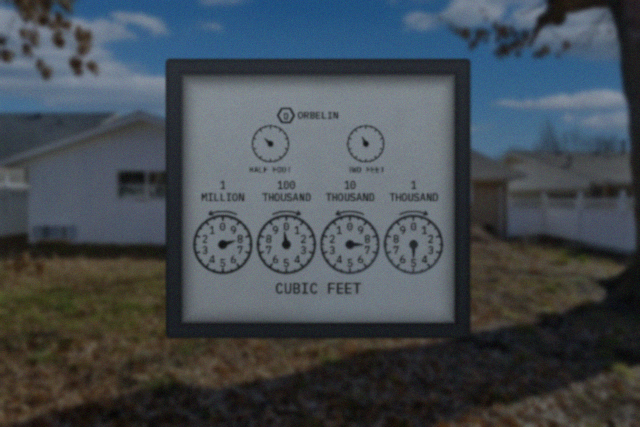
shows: 797500 ft³
